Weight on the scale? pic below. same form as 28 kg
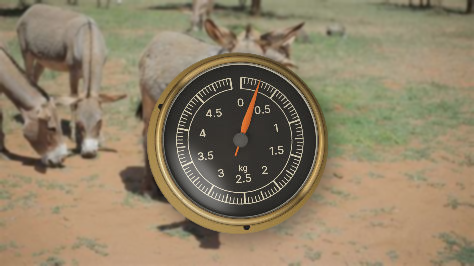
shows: 0.25 kg
